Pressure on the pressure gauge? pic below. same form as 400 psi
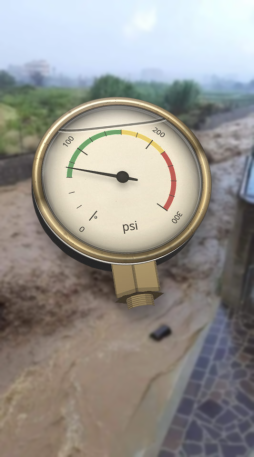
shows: 70 psi
